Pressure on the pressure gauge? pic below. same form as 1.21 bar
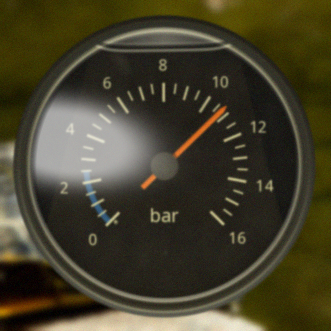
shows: 10.75 bar
